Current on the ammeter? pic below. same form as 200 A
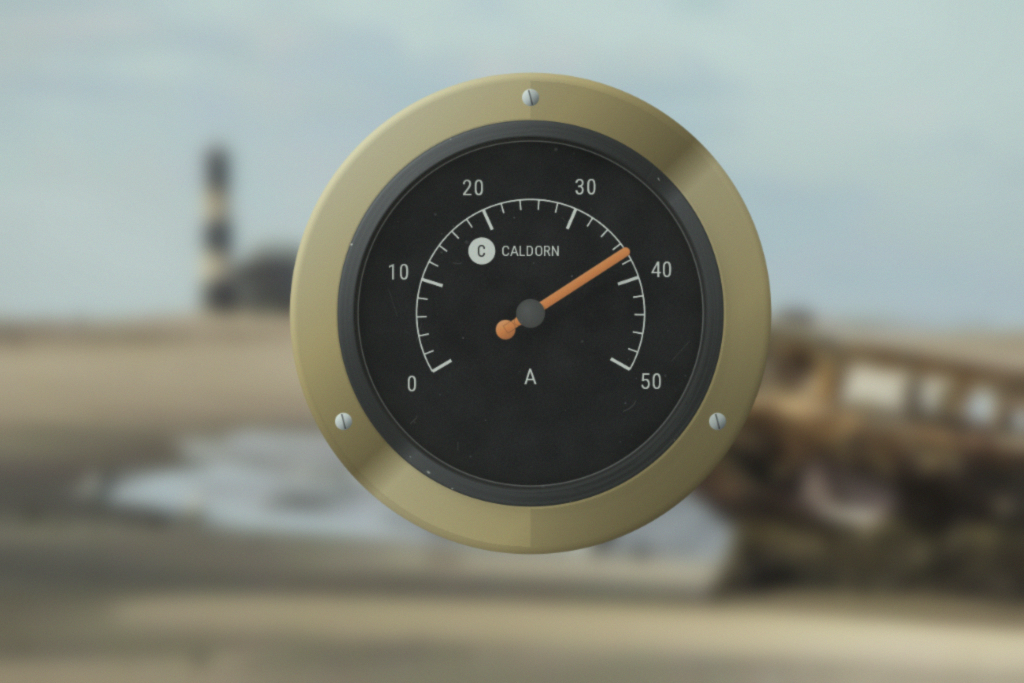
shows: 37 A
